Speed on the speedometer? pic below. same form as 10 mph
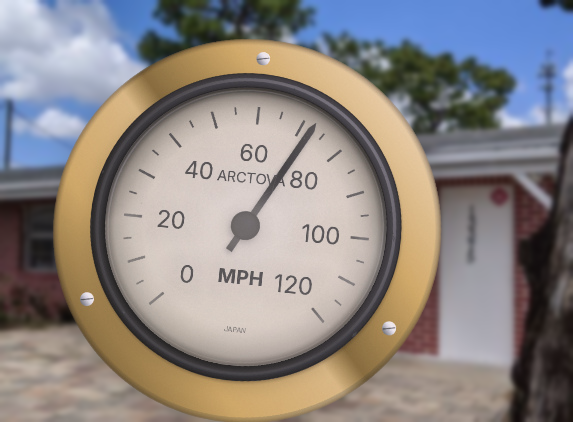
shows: 72.5 mph
